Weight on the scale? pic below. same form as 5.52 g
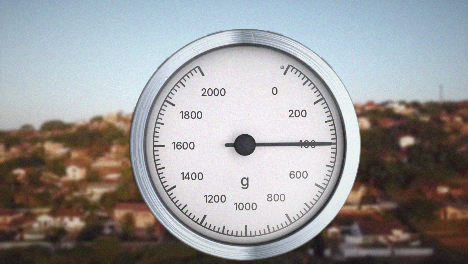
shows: 400 g
